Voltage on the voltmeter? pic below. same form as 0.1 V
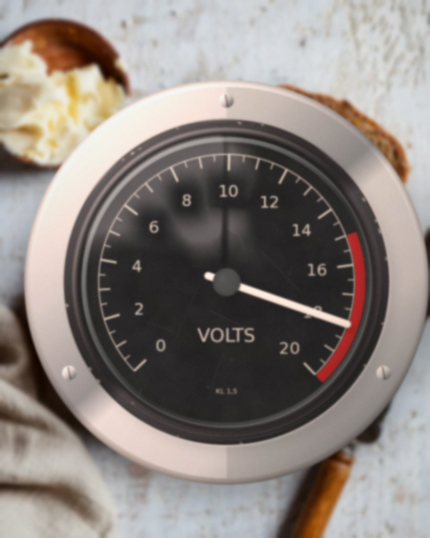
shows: 18 V
